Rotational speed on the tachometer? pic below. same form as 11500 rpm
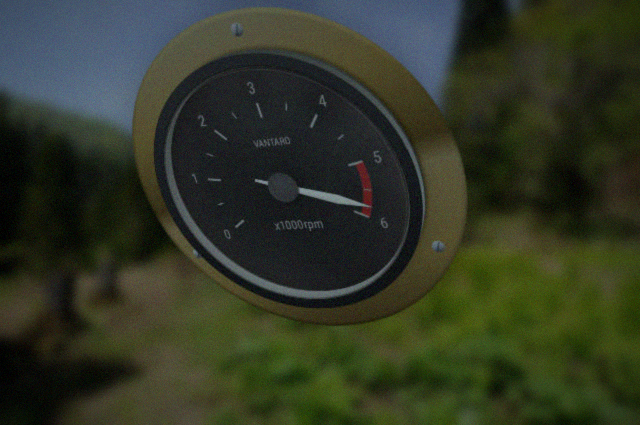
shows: 5750 rpm
